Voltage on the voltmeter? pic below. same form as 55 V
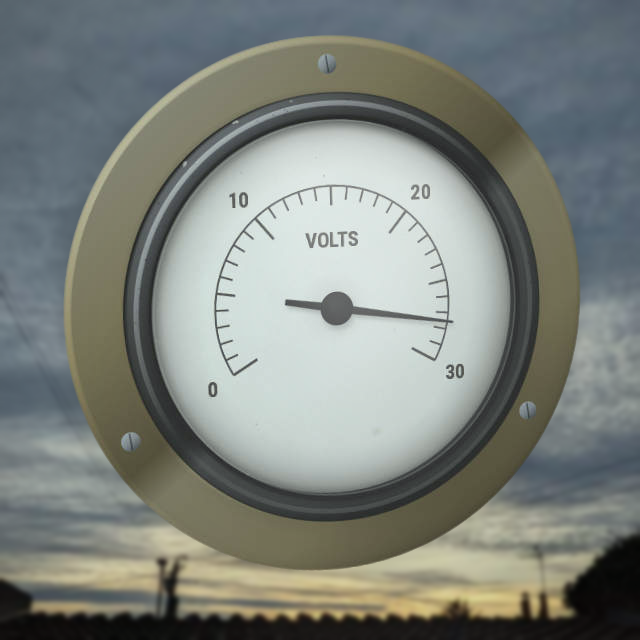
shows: 27.5 V
